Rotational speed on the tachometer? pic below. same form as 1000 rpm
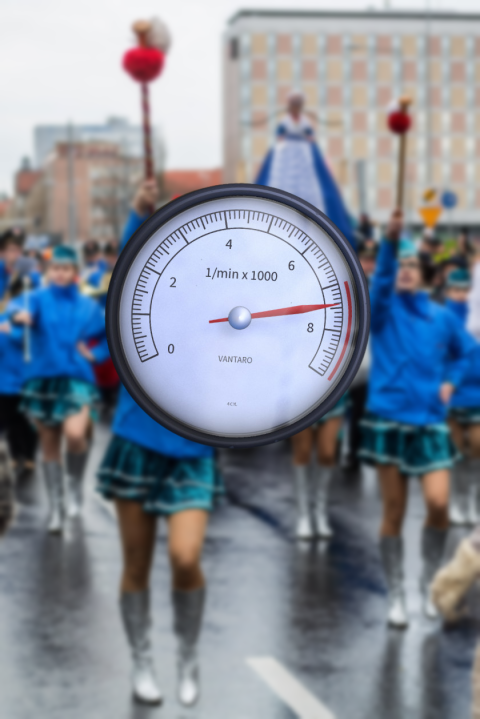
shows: 7400 rpm
